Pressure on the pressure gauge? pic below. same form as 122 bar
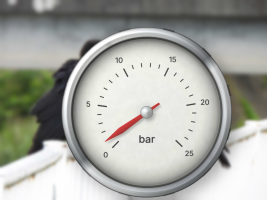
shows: 1 bar
